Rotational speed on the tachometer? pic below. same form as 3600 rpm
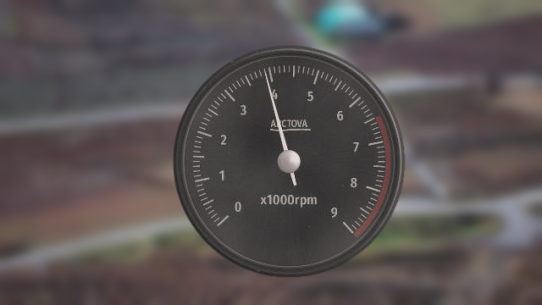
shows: 3900 rpm
